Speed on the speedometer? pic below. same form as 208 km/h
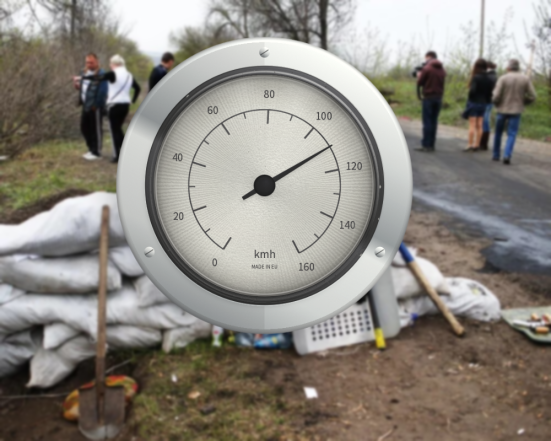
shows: 110 km/h
